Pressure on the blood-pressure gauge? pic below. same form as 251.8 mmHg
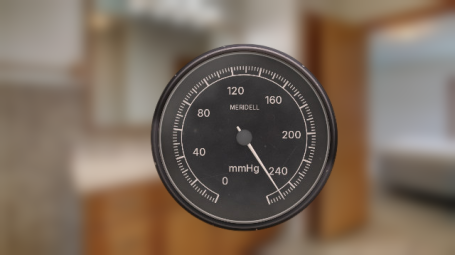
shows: 250 mmHg
